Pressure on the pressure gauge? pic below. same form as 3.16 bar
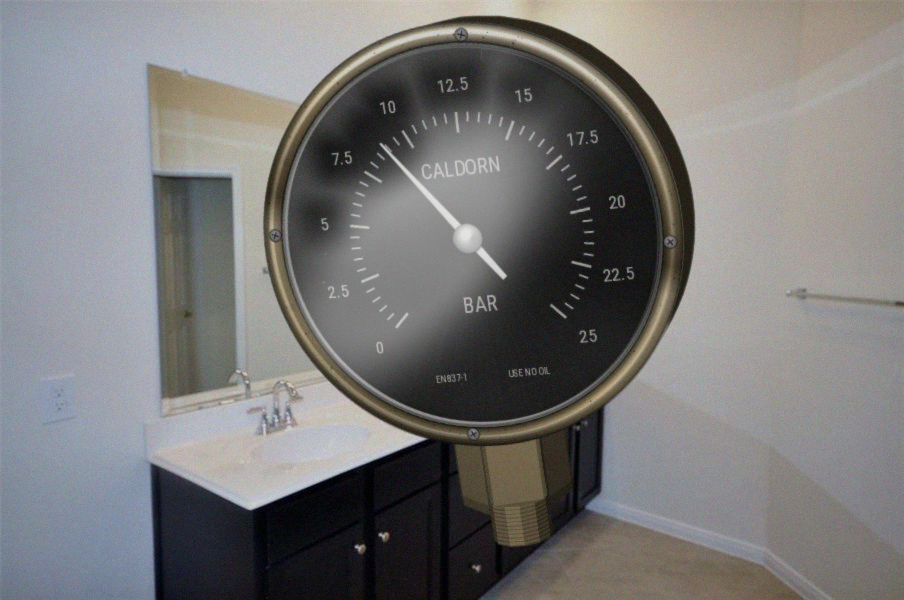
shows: 9 bar
